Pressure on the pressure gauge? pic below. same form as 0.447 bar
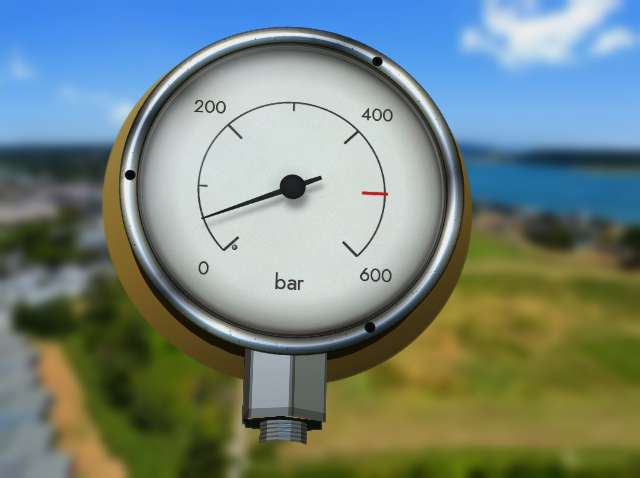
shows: 50 bar
